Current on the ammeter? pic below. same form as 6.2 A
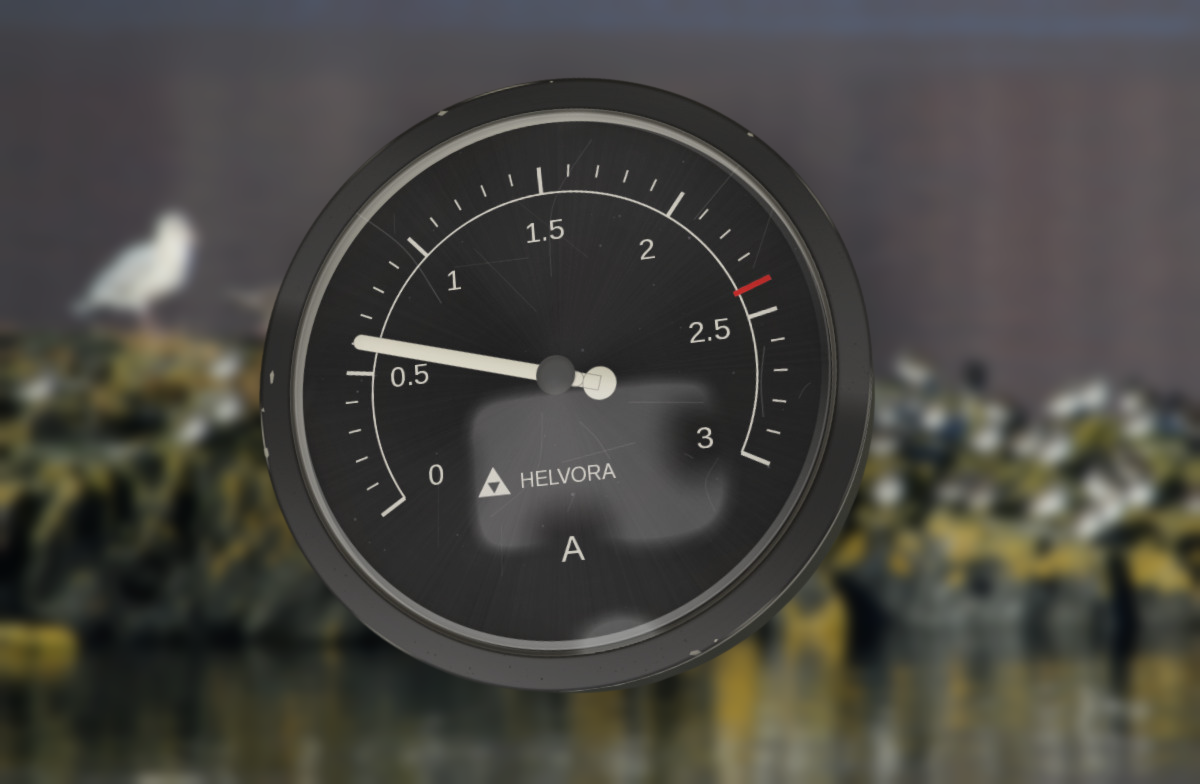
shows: 0.6 A
